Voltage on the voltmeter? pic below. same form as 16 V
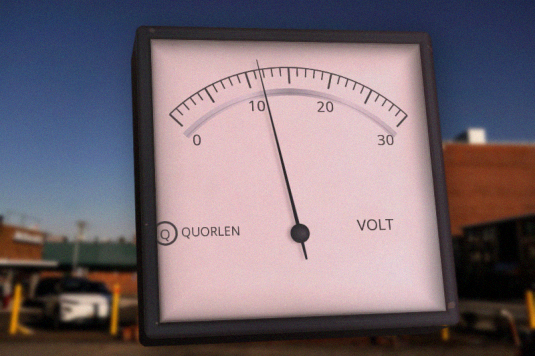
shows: 11.5 V
